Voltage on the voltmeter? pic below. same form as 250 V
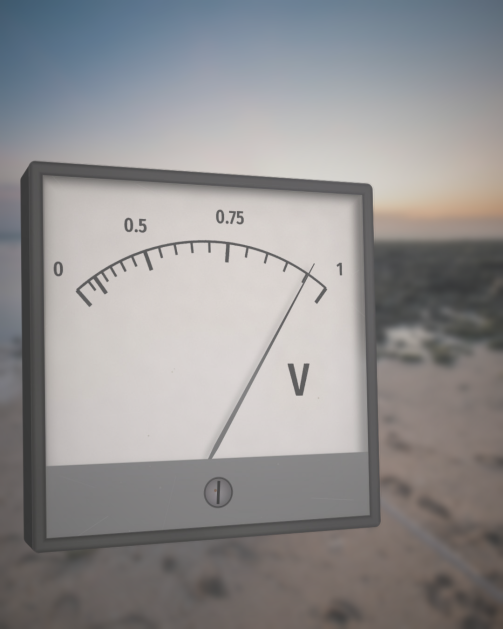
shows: 0.95 V
